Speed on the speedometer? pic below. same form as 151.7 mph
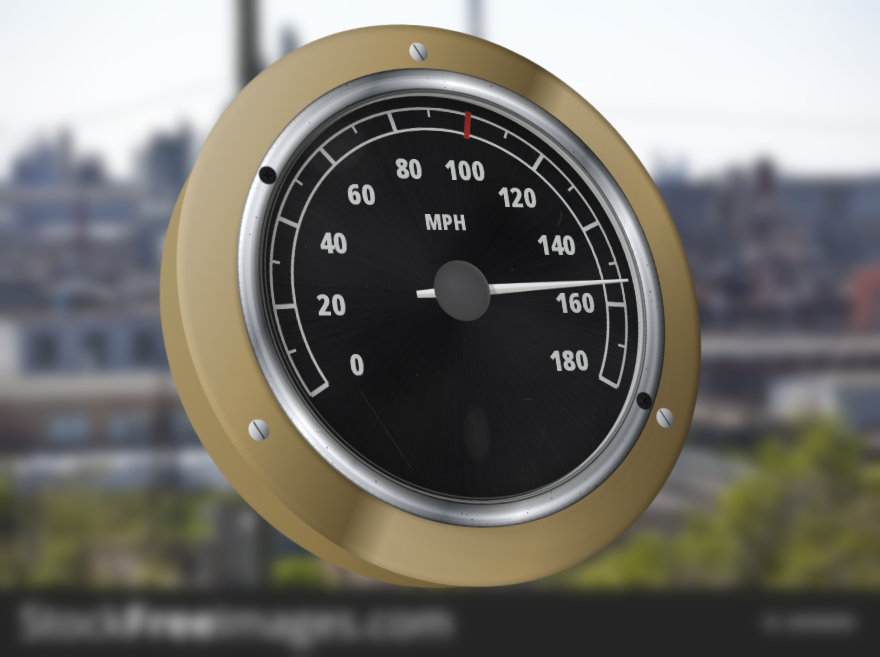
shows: 155 mph
